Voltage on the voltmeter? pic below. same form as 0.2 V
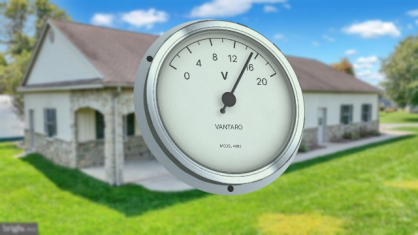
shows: 15 V
